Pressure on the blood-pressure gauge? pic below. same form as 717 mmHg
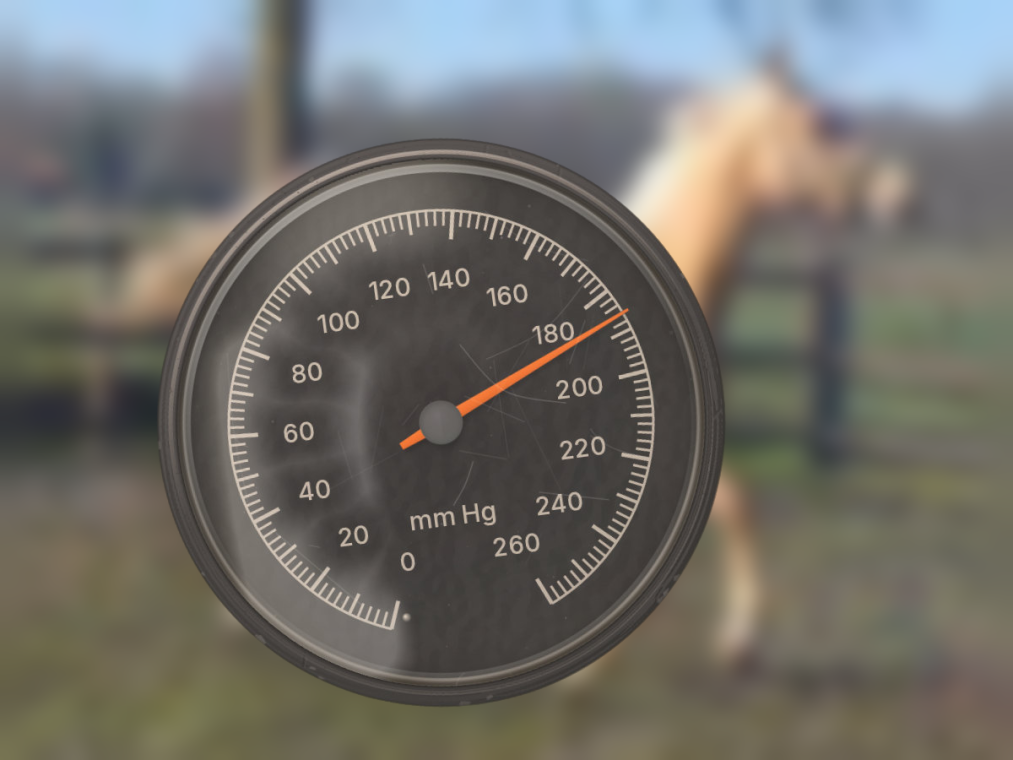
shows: 186 mmHg
